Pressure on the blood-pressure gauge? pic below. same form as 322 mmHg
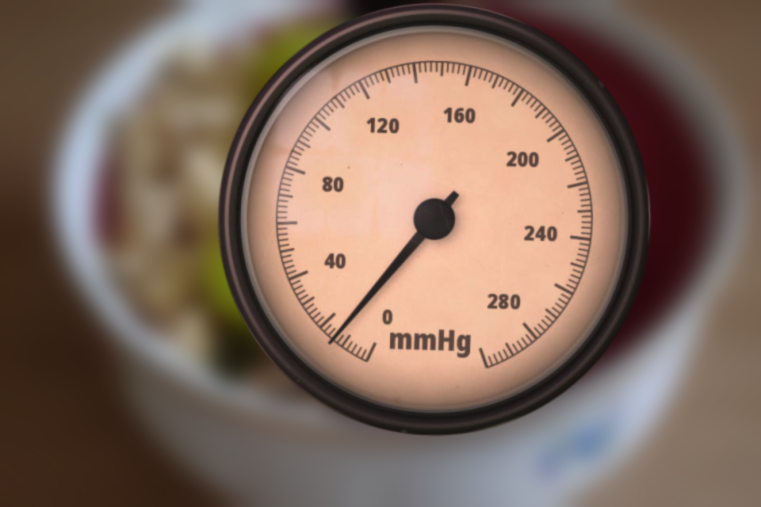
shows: 14 mmHg
